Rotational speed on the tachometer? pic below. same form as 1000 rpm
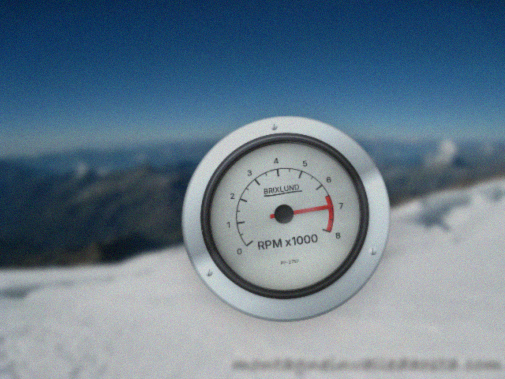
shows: 7000 rpm
